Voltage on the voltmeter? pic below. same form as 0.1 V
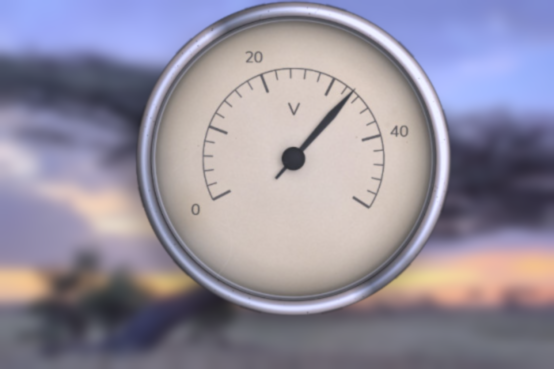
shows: 33 V
